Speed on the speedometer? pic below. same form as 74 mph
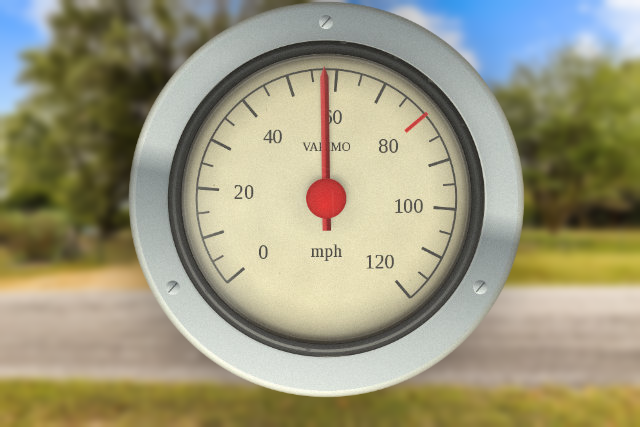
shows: 57.5 mph
